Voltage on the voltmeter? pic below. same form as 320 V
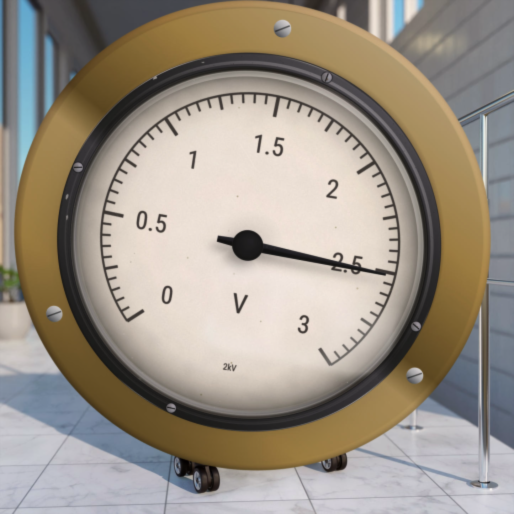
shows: 2.5 V
